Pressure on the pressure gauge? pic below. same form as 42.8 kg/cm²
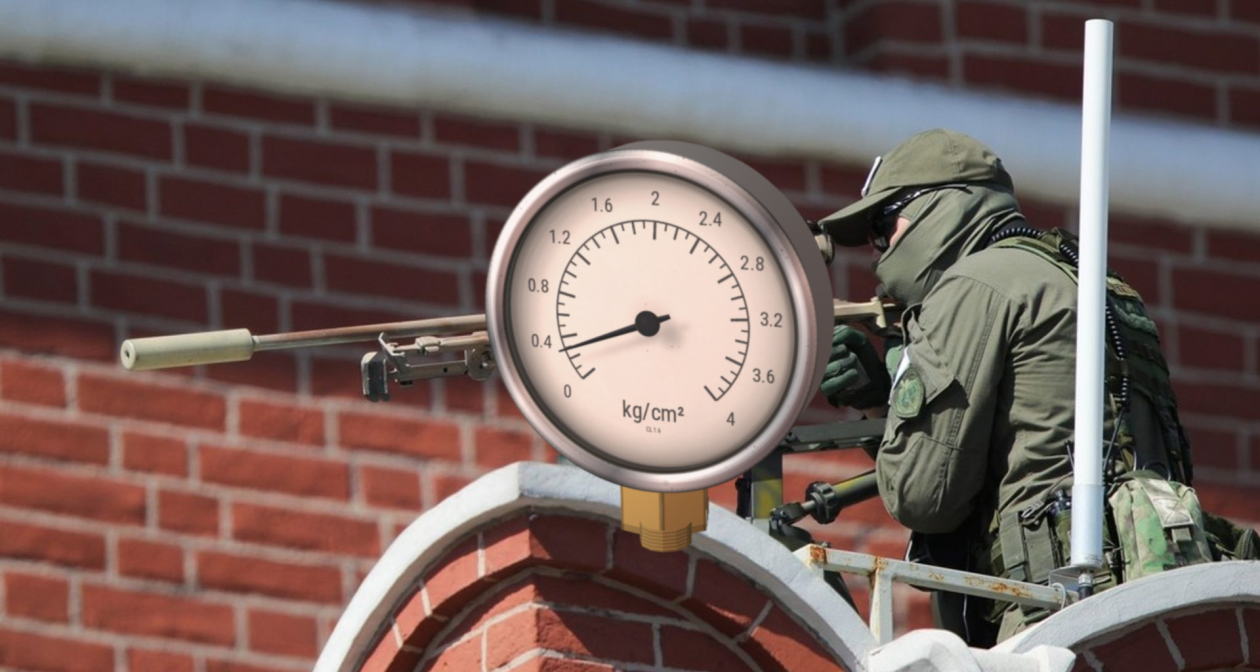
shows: 0.3 kg/cm²
